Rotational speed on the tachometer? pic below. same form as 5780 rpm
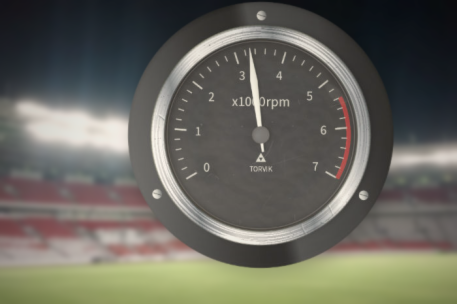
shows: 3300 rpm
